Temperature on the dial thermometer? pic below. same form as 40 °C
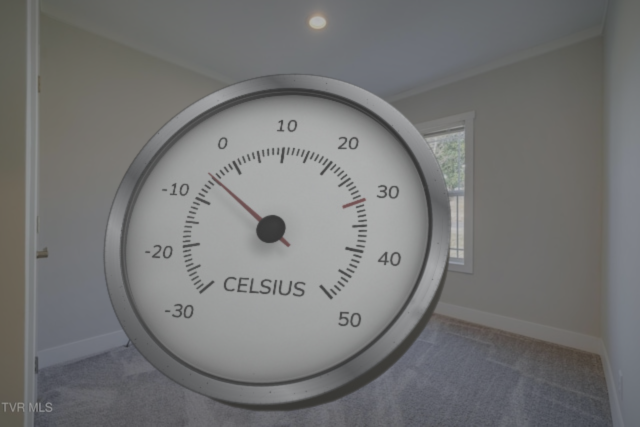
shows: -5 °C
